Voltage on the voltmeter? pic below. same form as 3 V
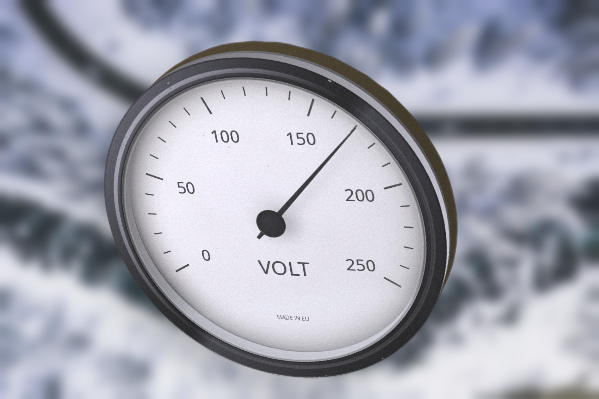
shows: 170 V
